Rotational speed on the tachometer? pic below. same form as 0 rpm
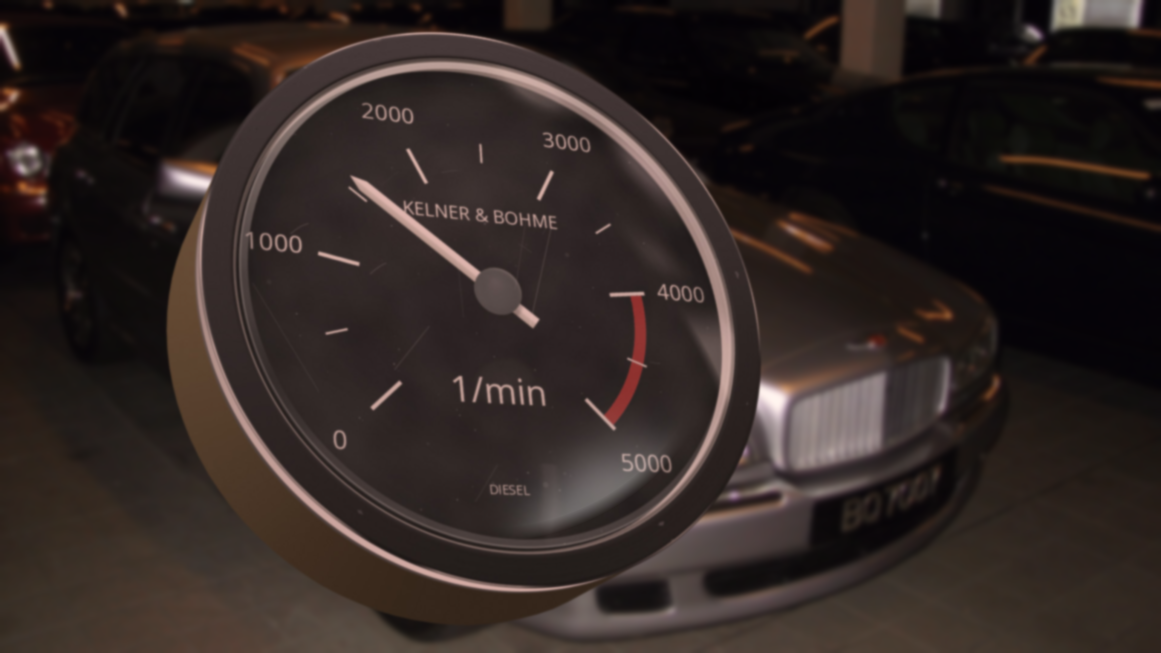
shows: 1500 rpm
